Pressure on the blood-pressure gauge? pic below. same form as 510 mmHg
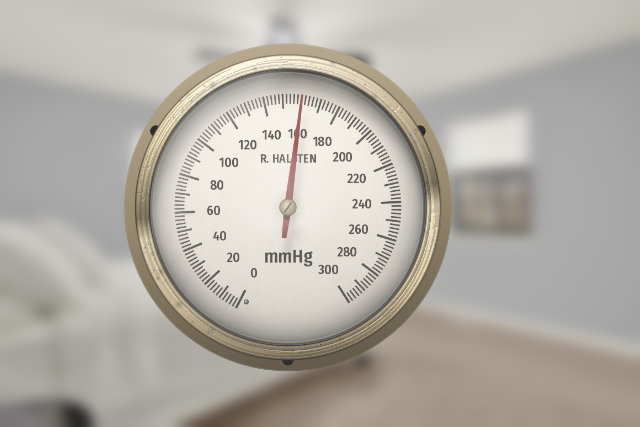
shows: 160 mmHg
